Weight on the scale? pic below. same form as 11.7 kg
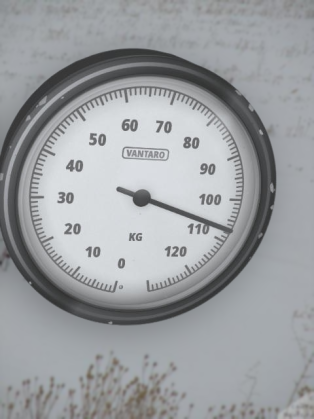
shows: 107 kg
